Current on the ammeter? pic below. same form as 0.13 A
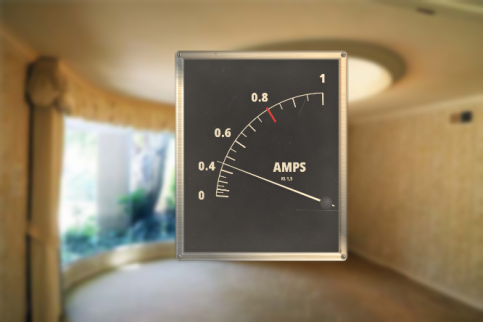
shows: 0.45 A
